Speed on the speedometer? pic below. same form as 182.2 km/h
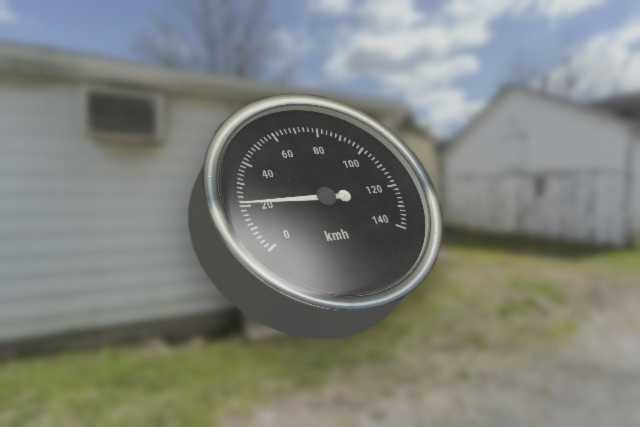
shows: 20 km/h
